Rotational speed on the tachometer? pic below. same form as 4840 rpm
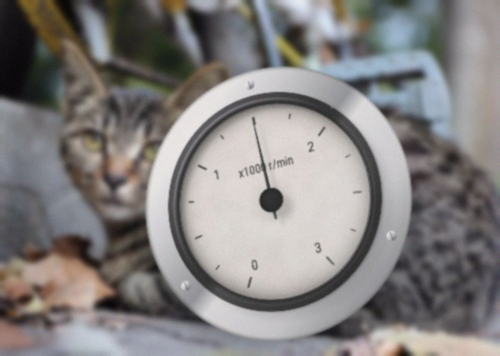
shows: 1500 rpm
